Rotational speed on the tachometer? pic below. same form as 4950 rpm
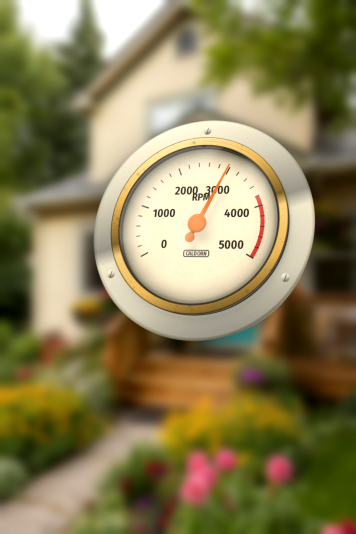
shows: 3000 rpm
